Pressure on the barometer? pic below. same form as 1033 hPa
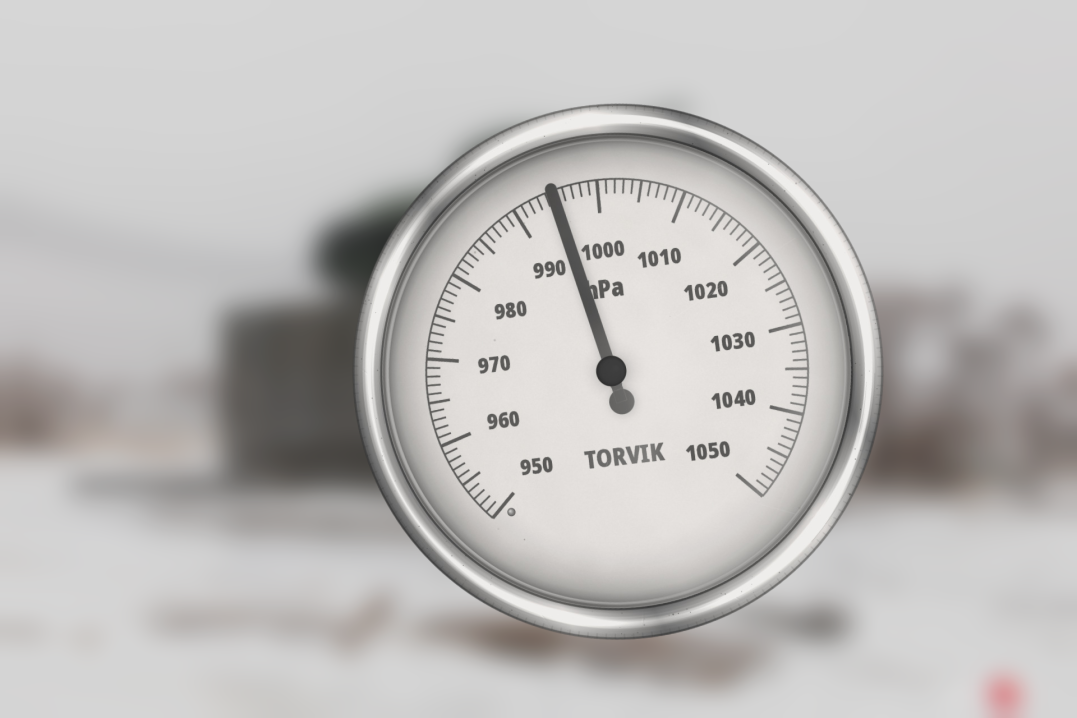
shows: 995 hPa
